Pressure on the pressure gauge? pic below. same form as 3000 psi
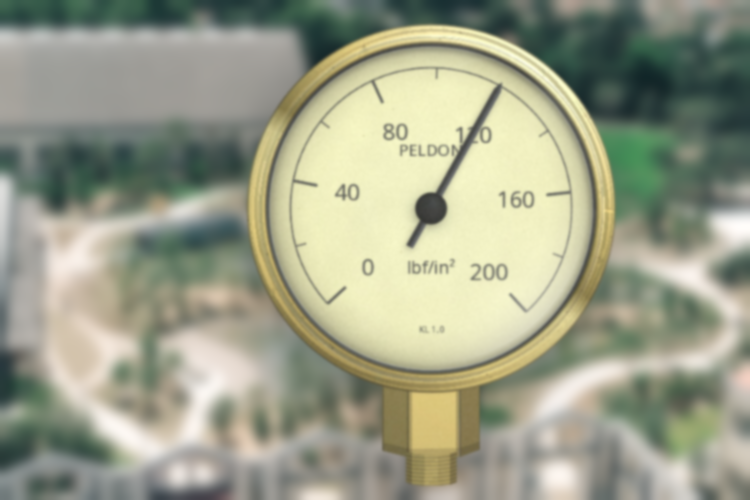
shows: 120 psi
